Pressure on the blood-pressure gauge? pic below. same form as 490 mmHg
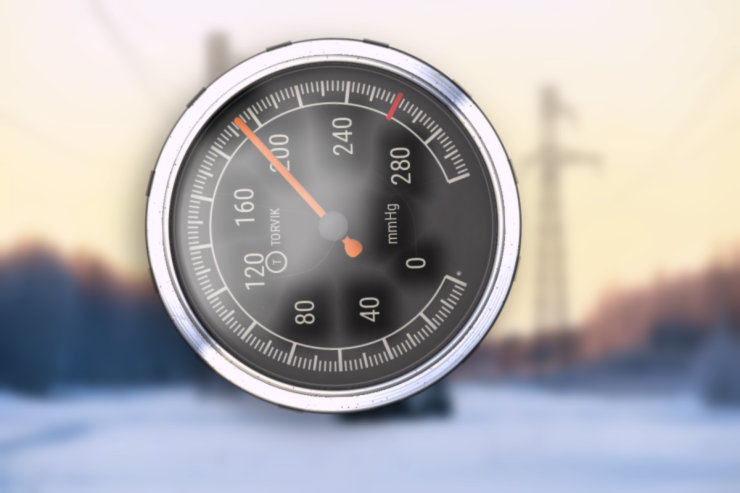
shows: 194 mmHg
